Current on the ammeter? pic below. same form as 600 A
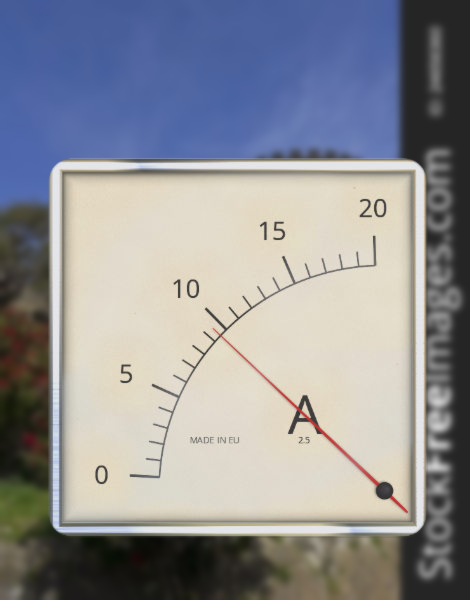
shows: 9.5 A
